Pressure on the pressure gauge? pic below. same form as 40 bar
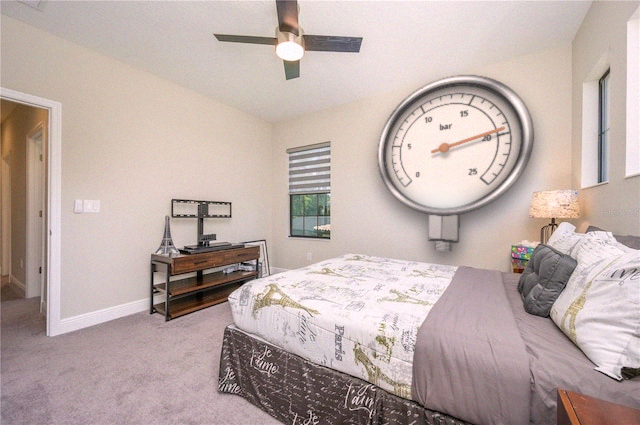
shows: 19.5 bar
